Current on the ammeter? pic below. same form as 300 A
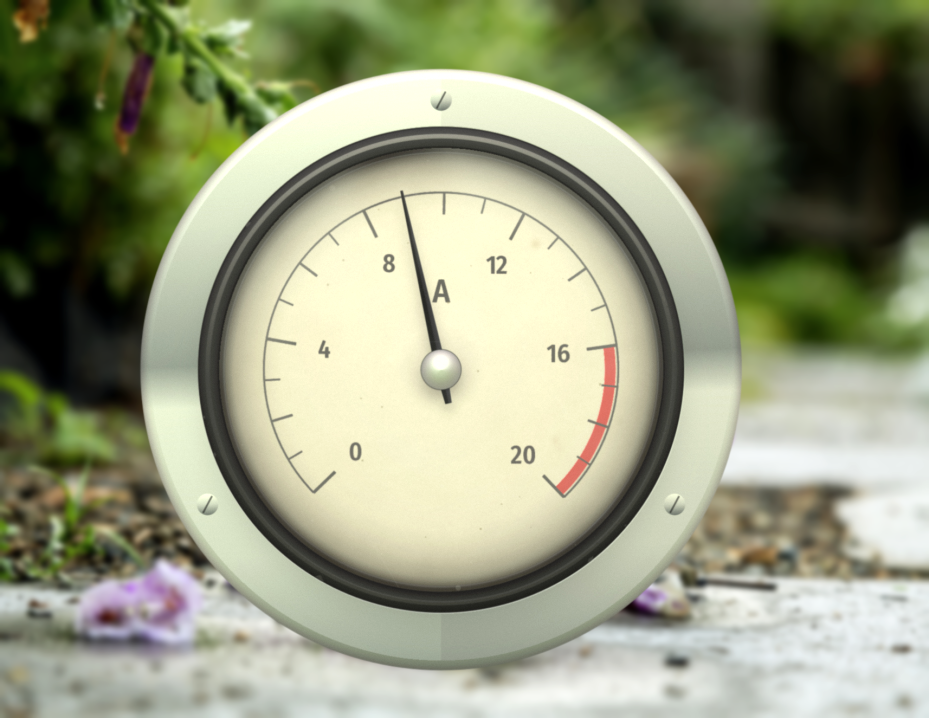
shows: 9 A
